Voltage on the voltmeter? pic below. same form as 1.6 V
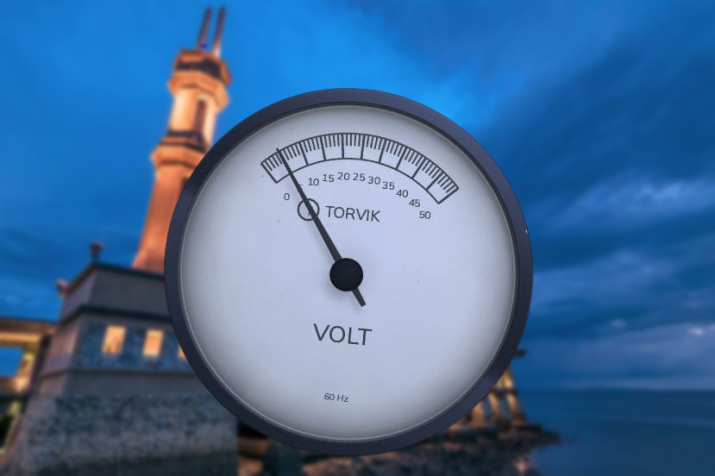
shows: 5 V
